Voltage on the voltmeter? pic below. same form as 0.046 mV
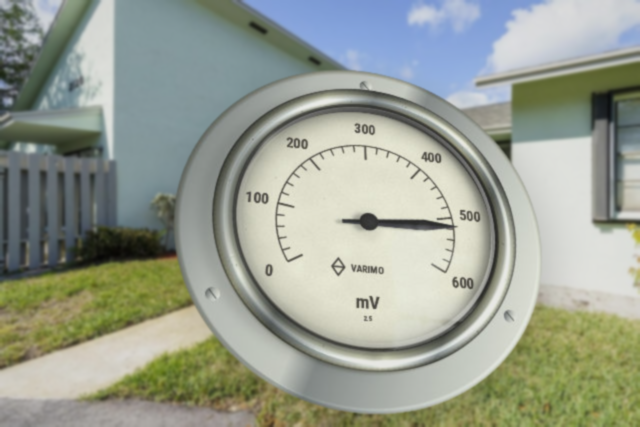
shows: 520 mV
